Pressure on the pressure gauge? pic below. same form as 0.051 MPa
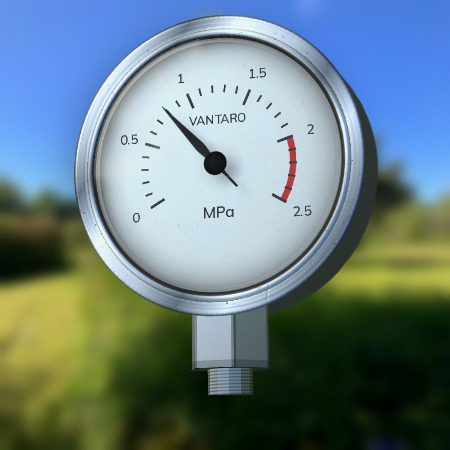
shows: 0.8 MPa
